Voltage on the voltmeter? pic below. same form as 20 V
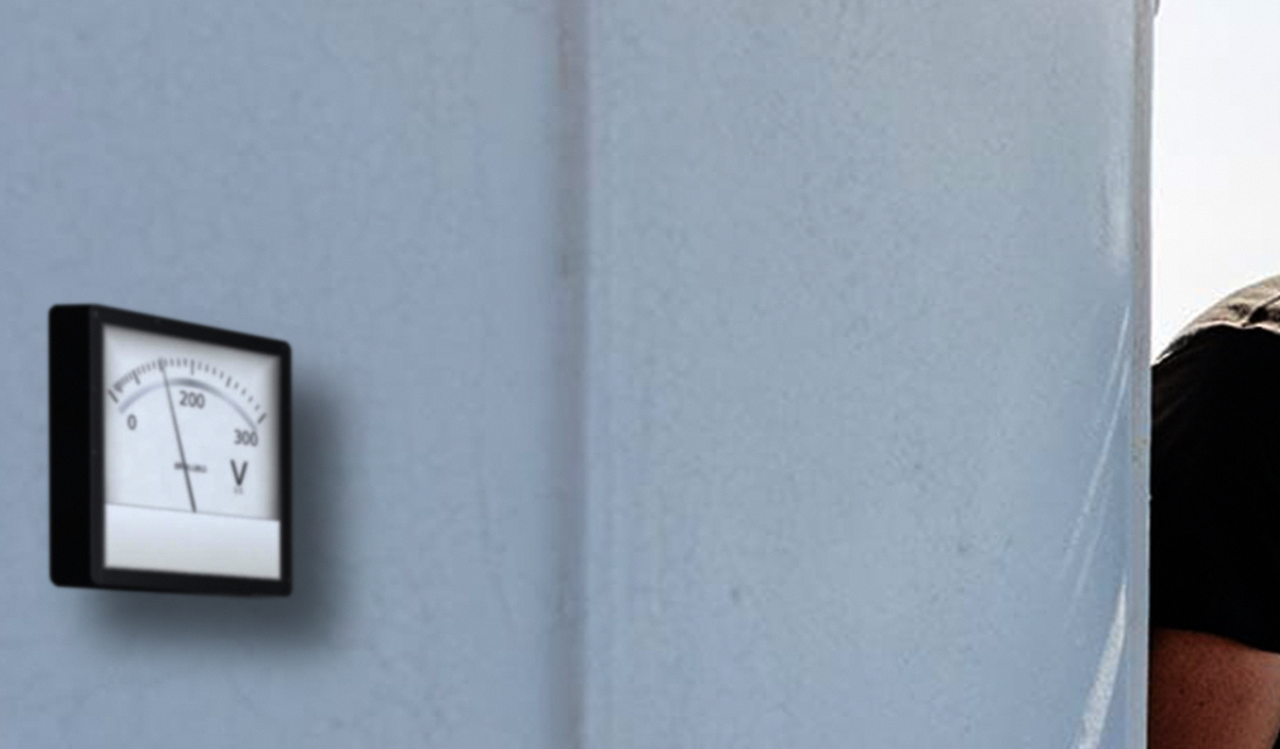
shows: 150 V
